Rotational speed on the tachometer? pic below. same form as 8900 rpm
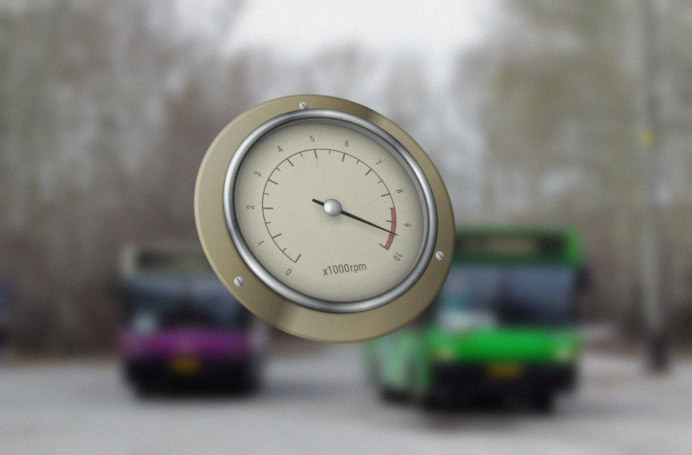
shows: 9500 rpm
